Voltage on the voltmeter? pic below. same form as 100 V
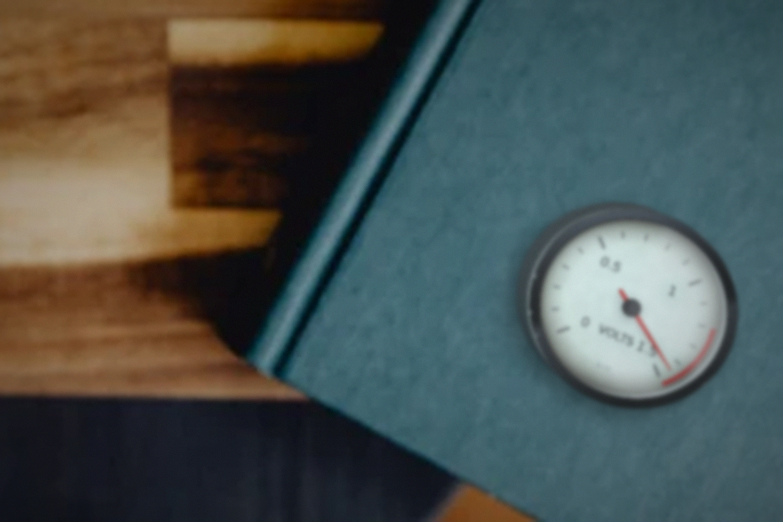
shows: 1.45 V
